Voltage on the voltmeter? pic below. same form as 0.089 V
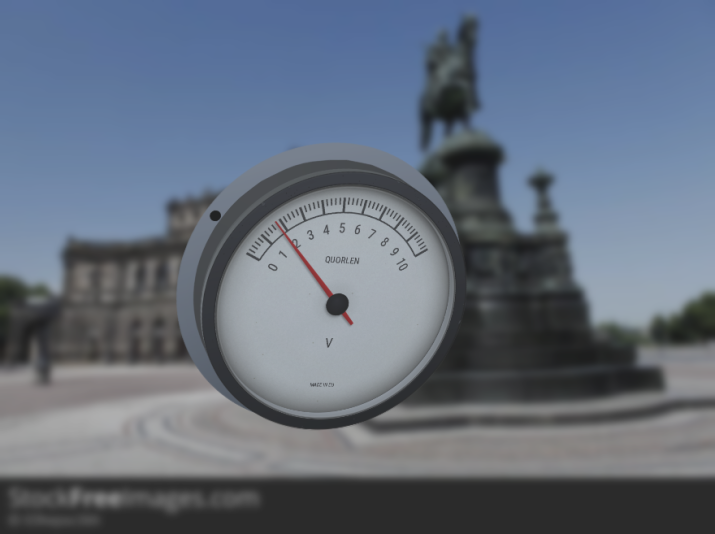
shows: 1.8 V
